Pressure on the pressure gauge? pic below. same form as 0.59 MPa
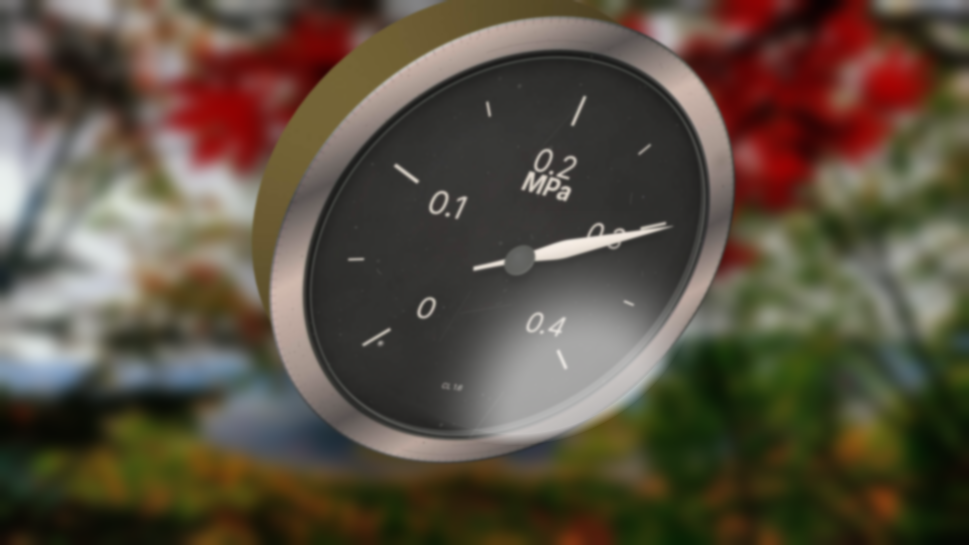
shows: 0.3 MPa
